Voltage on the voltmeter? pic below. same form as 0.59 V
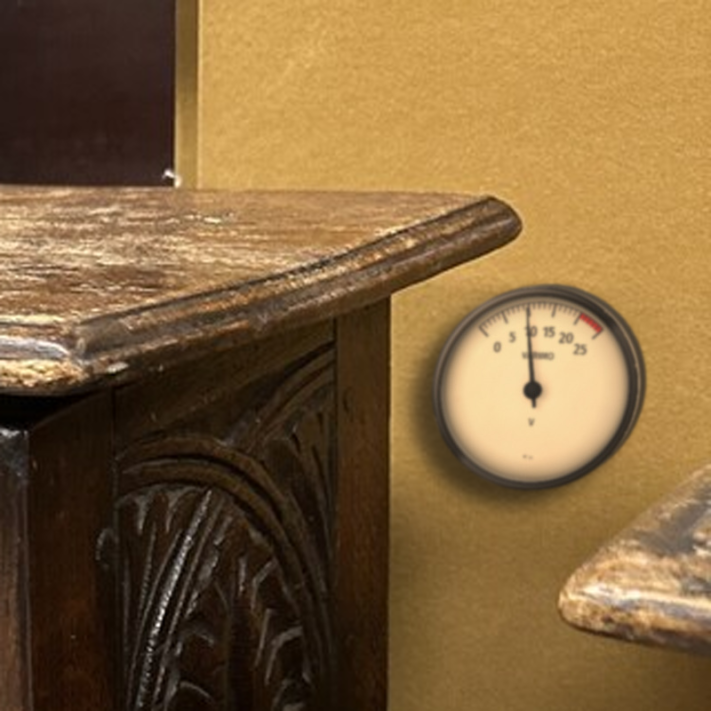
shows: 10 V
